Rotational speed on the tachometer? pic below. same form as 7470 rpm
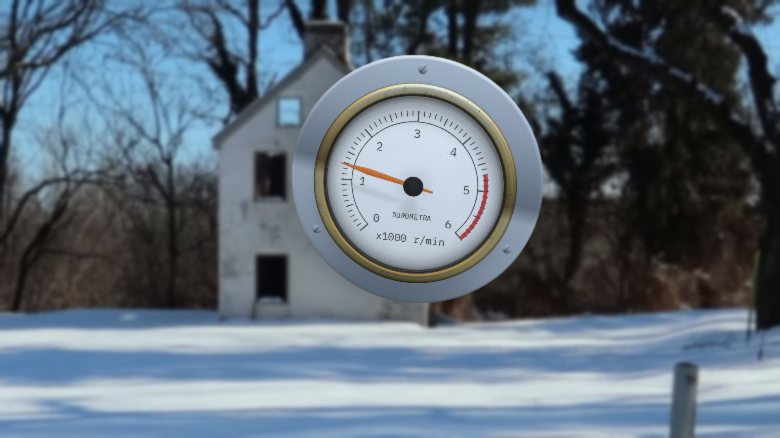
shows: 1300 rpm
